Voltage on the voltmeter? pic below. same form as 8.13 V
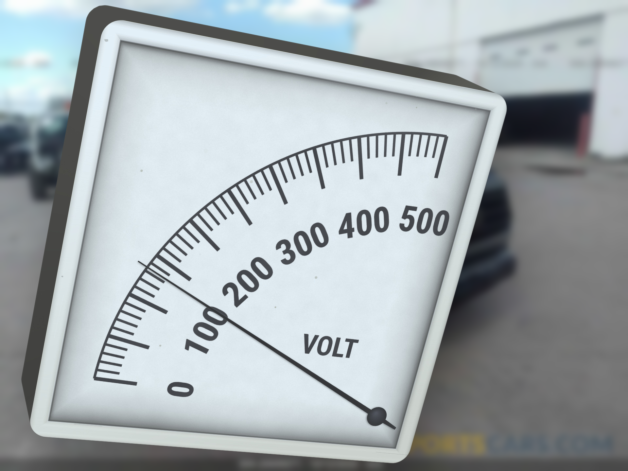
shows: 135 V
